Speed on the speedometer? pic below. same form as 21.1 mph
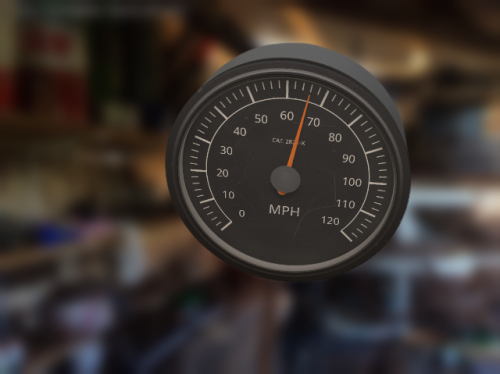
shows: 66 mph
